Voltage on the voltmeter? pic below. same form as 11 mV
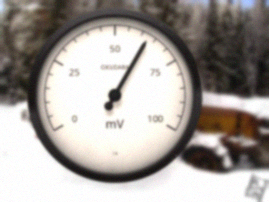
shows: 62.5 mV
